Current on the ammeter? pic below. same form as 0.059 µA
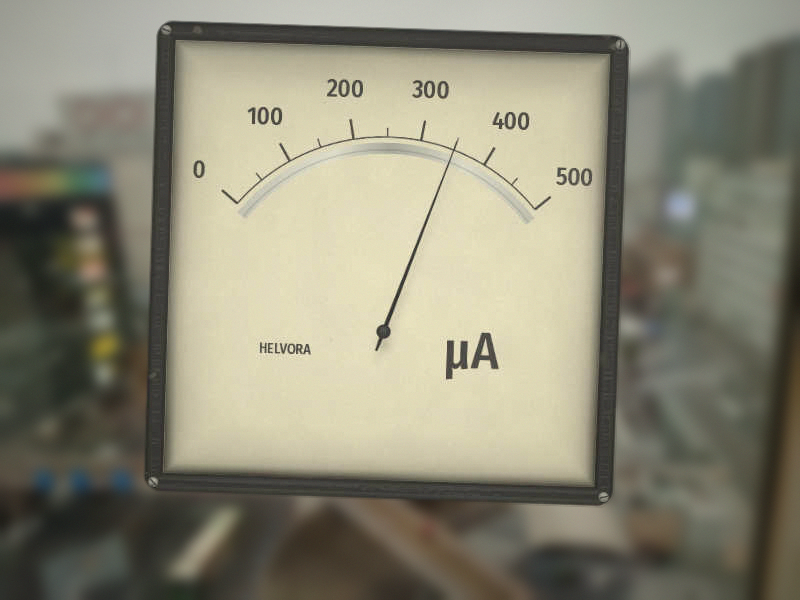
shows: 350 µA
